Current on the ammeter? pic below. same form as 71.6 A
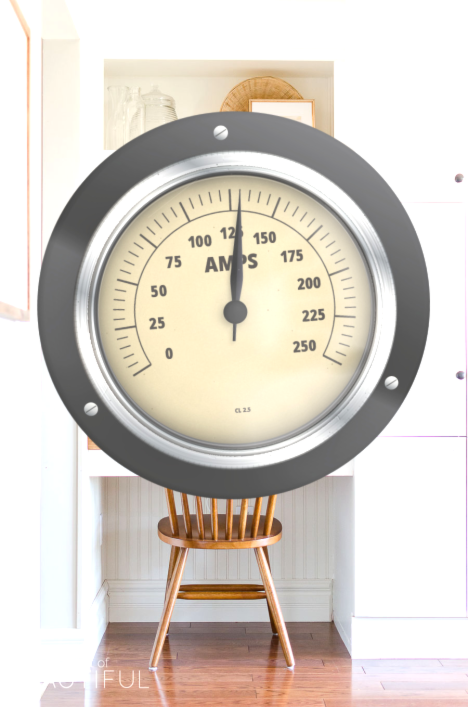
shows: 130 A
